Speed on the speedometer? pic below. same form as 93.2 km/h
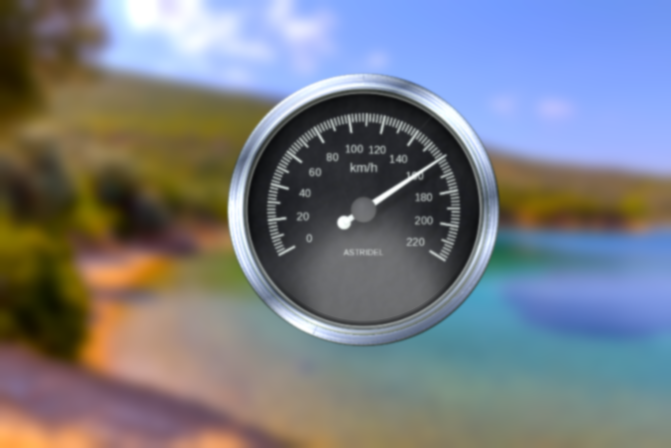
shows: 160 km/h
